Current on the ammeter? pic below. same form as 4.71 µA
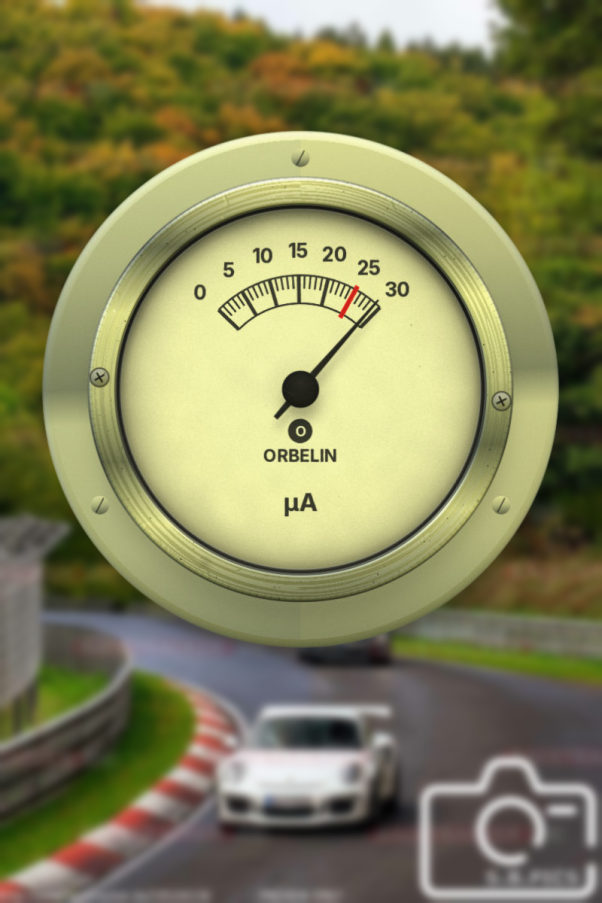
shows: 29 µA
